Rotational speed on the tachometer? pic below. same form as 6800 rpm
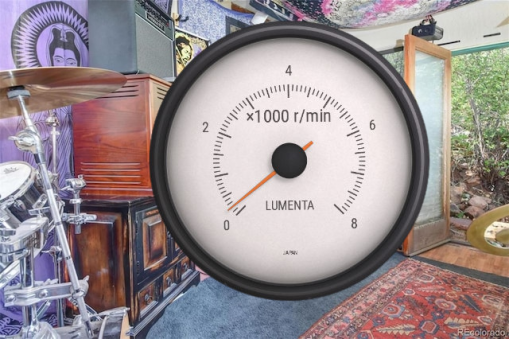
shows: 200 rpm
